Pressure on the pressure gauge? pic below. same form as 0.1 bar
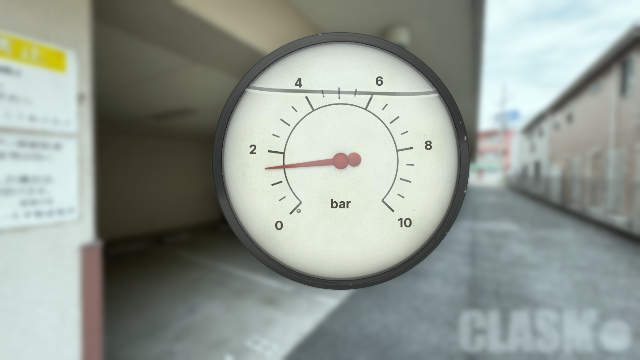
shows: 1.5 bar
